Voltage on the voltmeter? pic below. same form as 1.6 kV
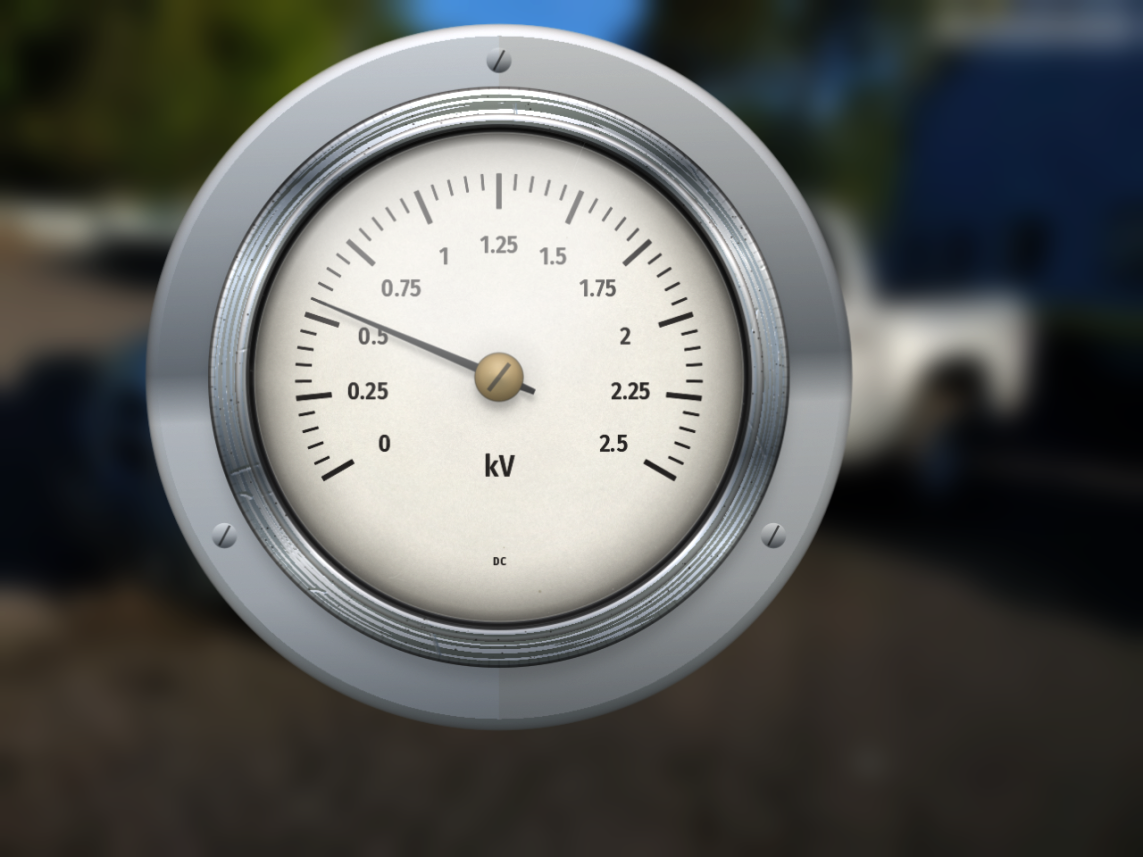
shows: 0.55 kV
